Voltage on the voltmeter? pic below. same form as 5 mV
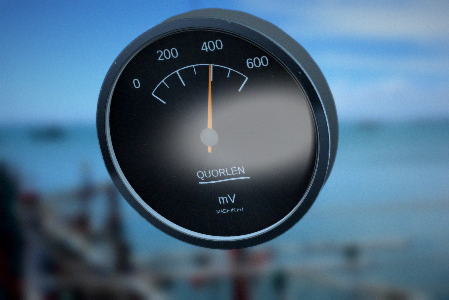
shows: 400 mV
